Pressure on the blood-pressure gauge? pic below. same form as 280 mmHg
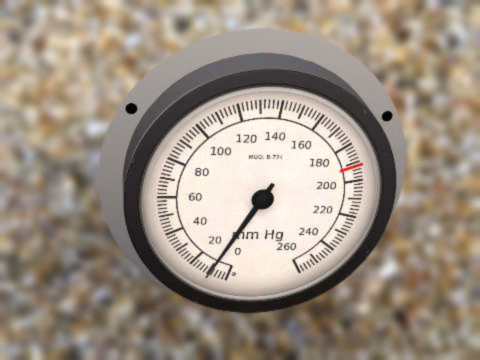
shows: 10 mmHg
